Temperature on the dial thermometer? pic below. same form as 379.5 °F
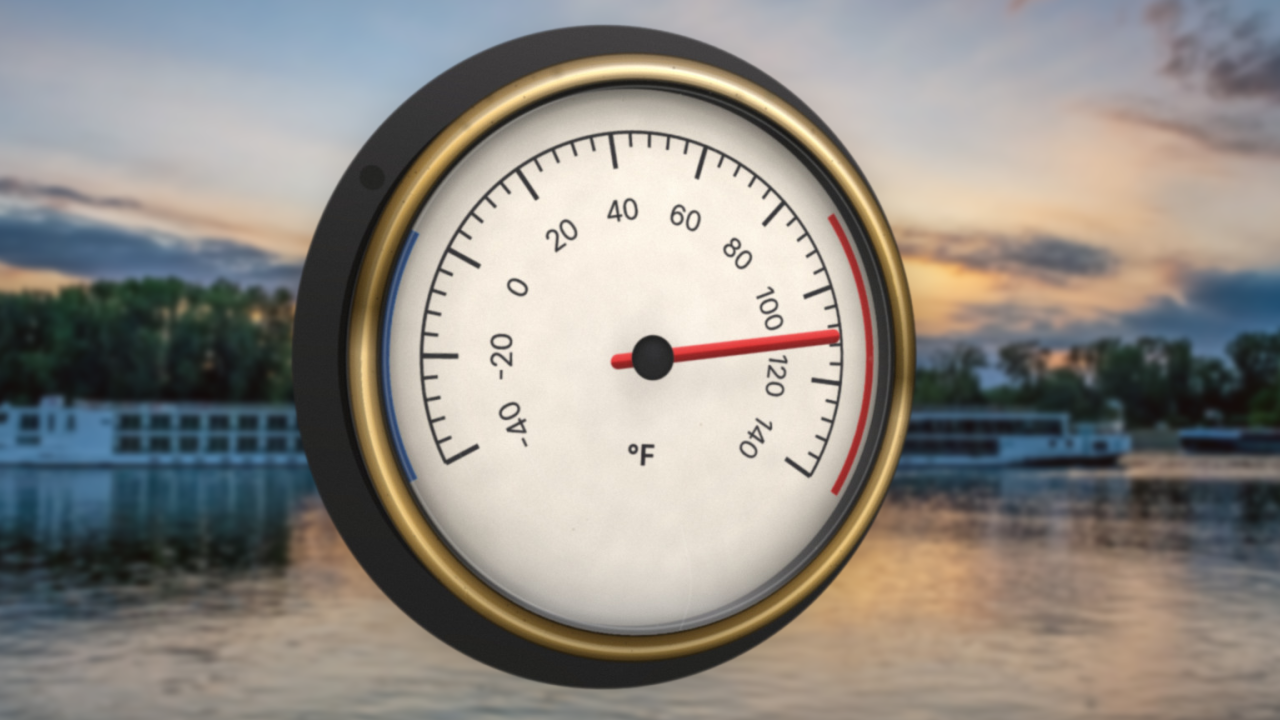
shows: 110 °F
